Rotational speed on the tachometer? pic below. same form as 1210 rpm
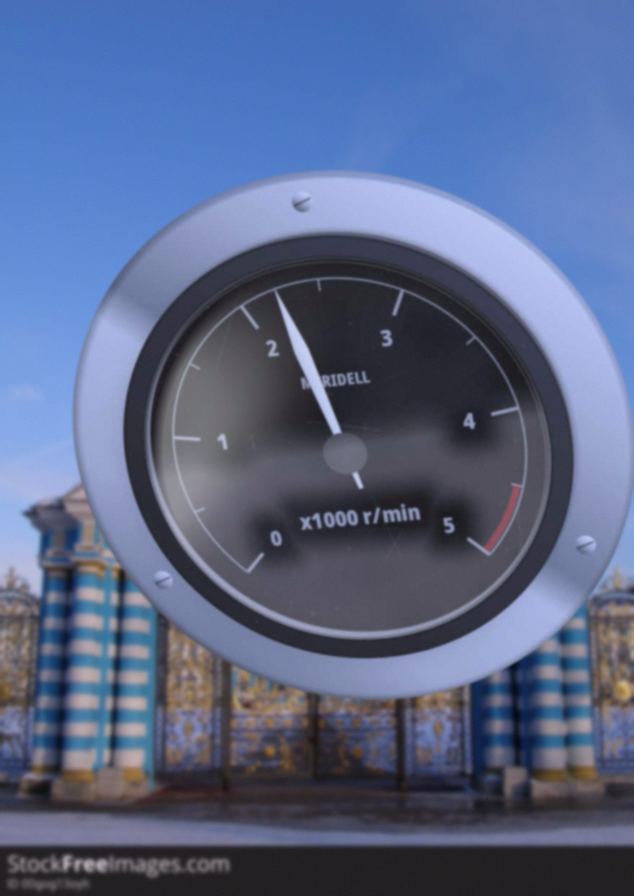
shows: 2250 rpm
